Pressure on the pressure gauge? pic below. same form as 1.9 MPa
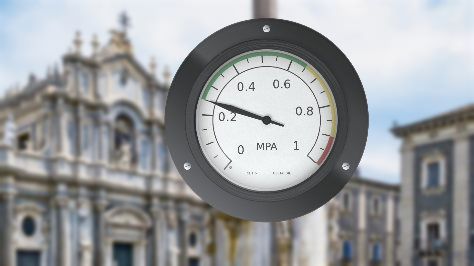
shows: 0.25 MPa
